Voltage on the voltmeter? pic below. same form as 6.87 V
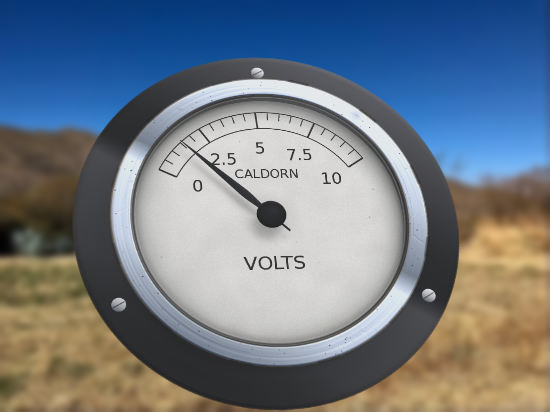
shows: 1.5 V
